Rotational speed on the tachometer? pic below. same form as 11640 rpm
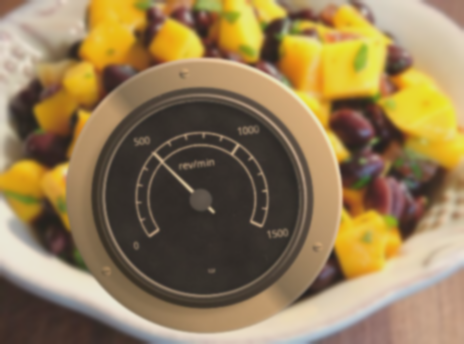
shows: 500 rpm
